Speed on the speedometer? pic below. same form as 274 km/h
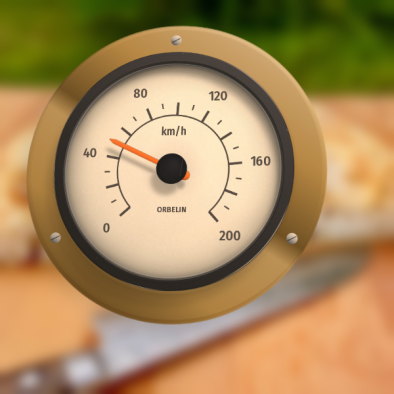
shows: 50 km/h
